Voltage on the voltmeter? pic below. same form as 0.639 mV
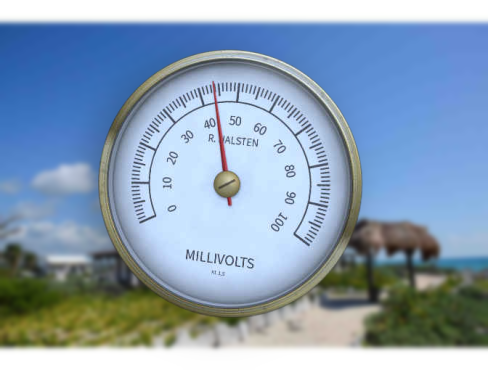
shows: 44 mV
